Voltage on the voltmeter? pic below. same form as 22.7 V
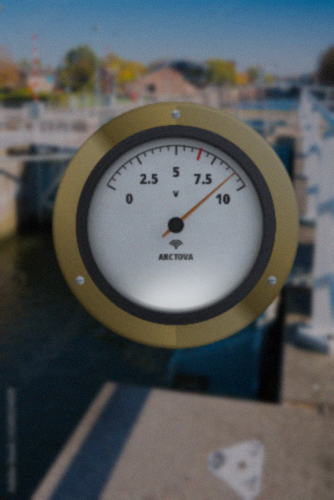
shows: 9 V
